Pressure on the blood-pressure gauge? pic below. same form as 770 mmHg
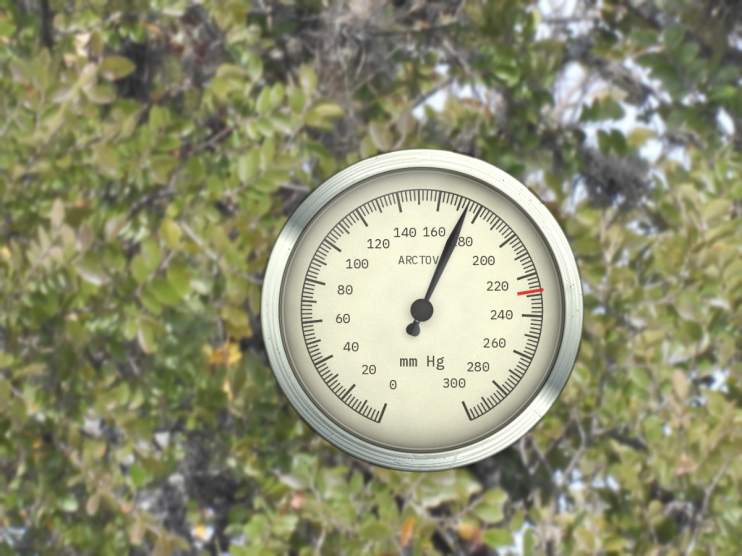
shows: 174 mmHg
